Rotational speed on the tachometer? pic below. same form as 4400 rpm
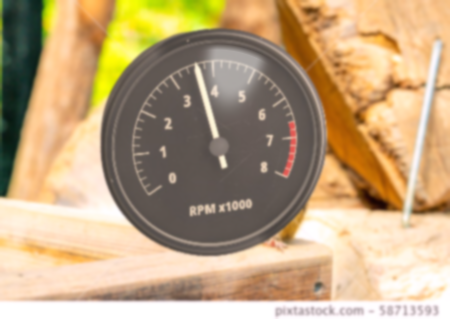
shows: 3600 rpm
